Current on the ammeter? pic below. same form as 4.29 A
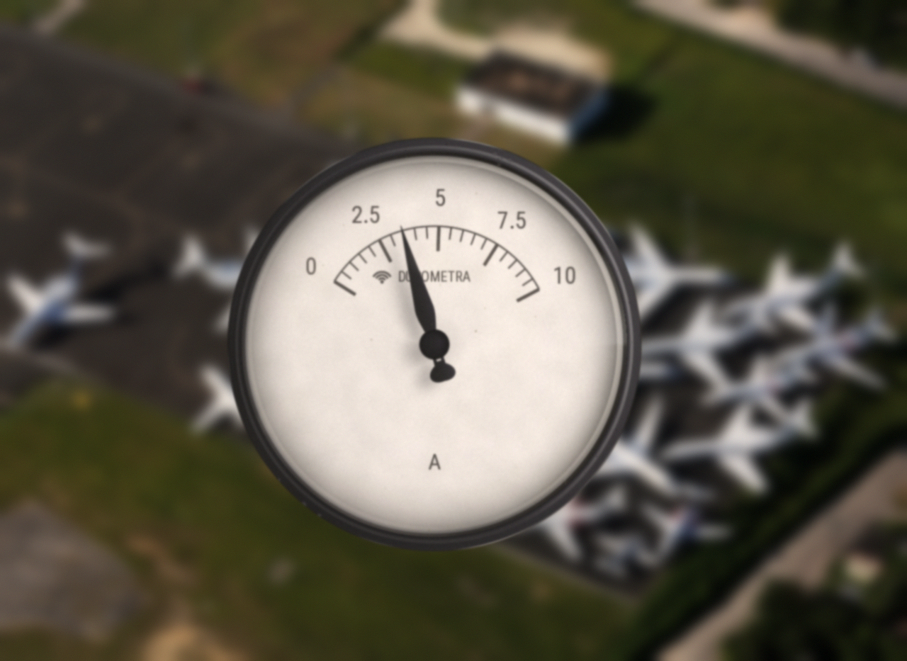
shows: 3.5 A
